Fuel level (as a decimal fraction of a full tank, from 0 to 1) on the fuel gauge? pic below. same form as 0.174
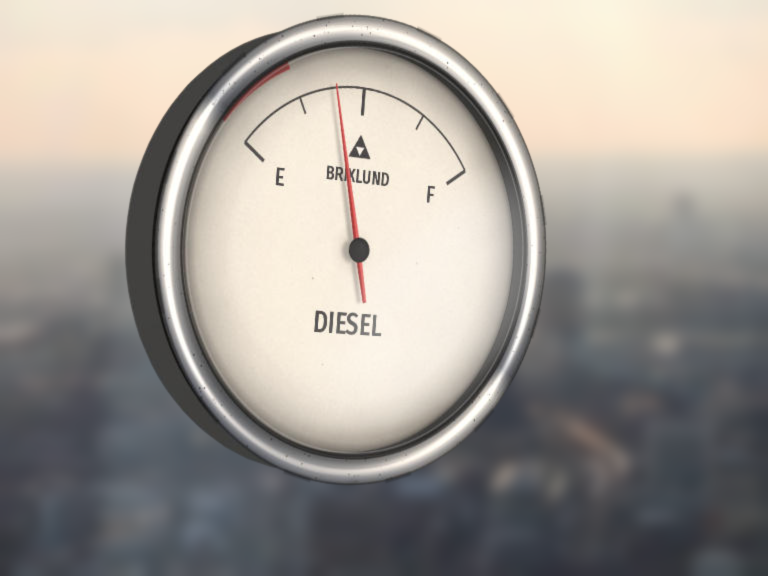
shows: 0.375
